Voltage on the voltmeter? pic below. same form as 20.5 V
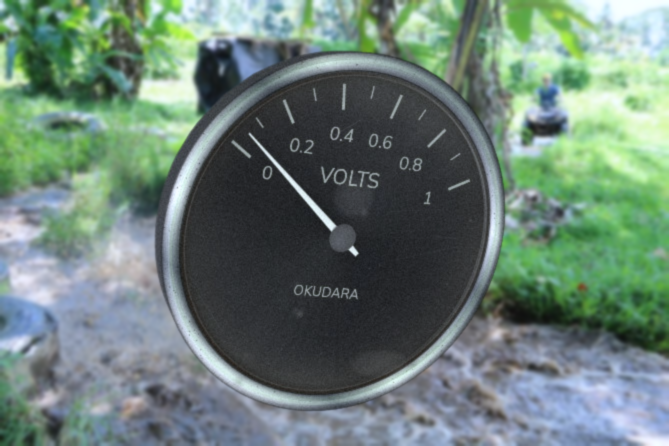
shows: 0.05 V
